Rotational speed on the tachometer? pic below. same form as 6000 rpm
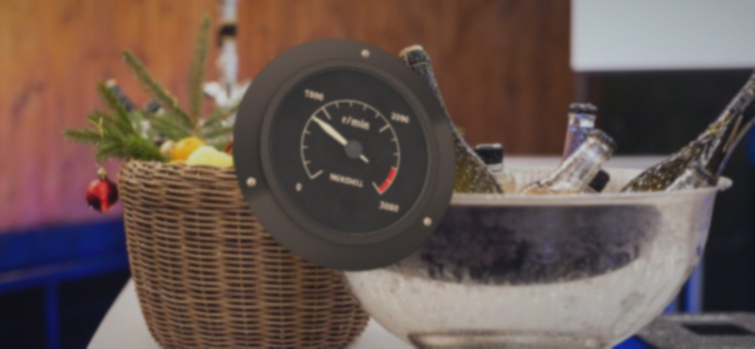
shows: 800 rpm
